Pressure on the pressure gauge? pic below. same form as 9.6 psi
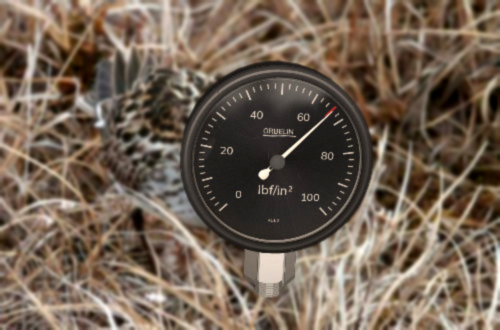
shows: 66 psi
